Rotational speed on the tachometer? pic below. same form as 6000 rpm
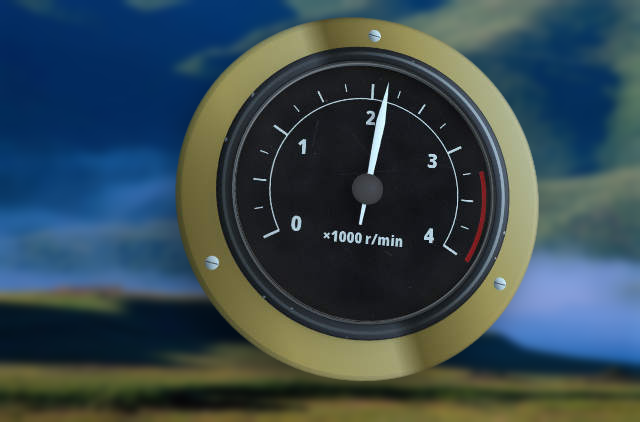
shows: 2125 rpm
